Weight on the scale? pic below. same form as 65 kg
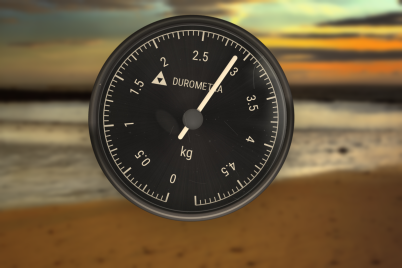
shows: 2.9 kg
